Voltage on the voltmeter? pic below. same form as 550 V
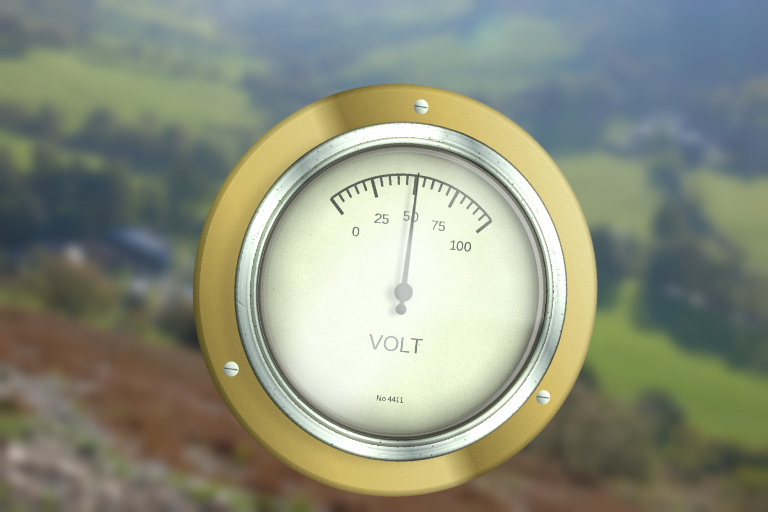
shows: 50 V
